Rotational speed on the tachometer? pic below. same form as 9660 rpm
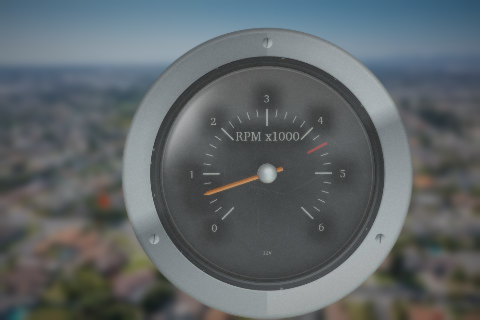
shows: 600 rpm
